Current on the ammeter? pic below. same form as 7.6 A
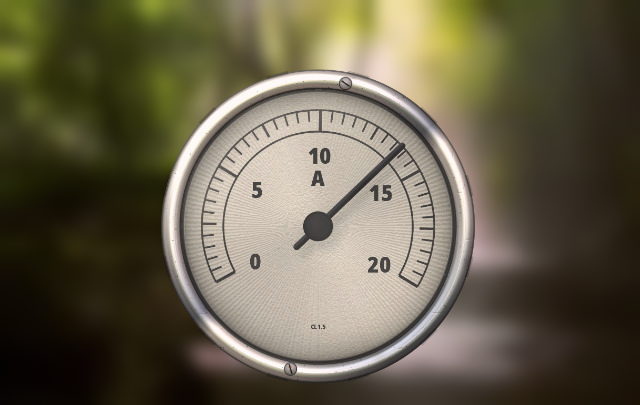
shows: 13.75 A
